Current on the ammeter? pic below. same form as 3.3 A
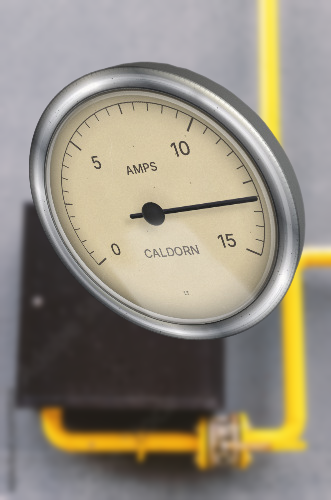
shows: 13 A
